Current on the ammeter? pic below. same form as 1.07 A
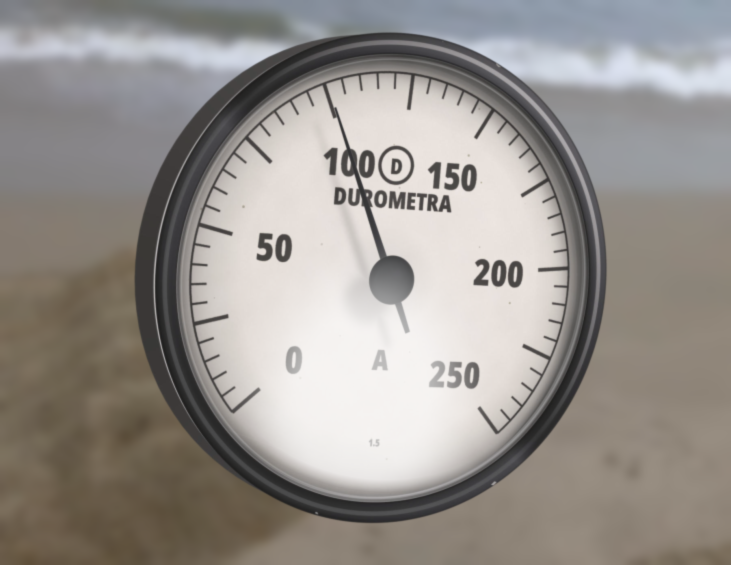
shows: 100 A
